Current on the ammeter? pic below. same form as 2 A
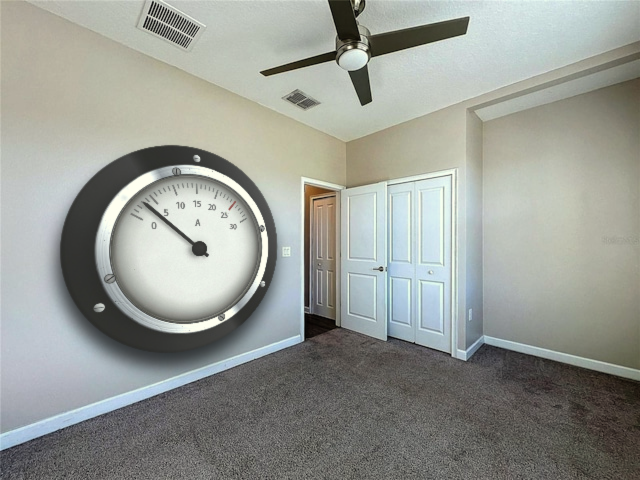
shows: 3 A
